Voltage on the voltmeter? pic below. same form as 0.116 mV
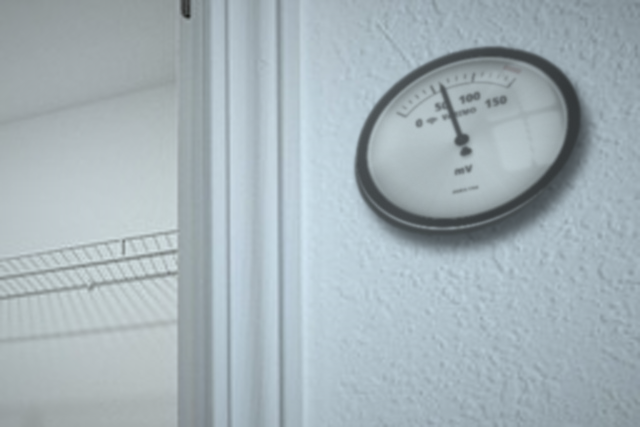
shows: 60 mV
